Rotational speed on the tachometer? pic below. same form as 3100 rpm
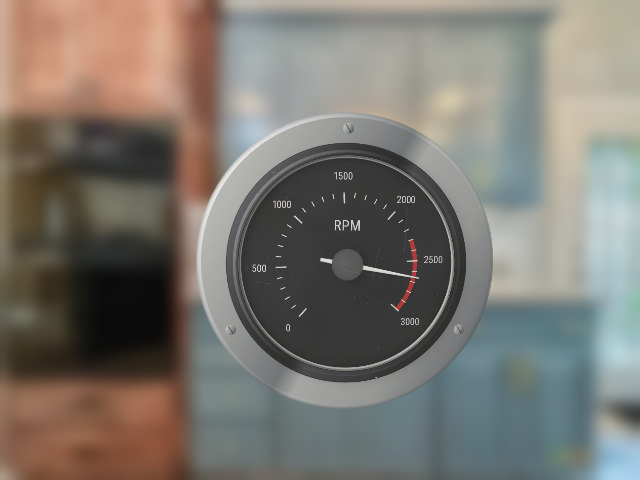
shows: 2650 rpm
